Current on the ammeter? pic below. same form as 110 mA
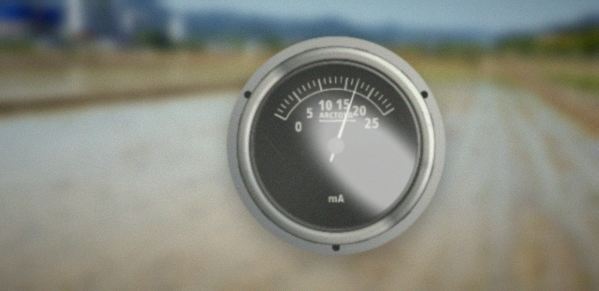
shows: 17 mA
